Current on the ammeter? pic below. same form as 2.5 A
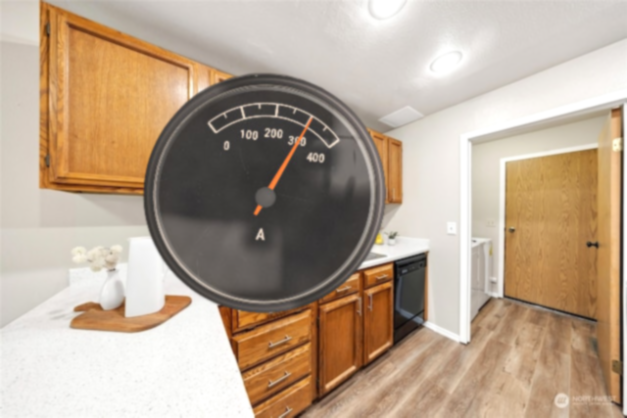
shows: 300 A
